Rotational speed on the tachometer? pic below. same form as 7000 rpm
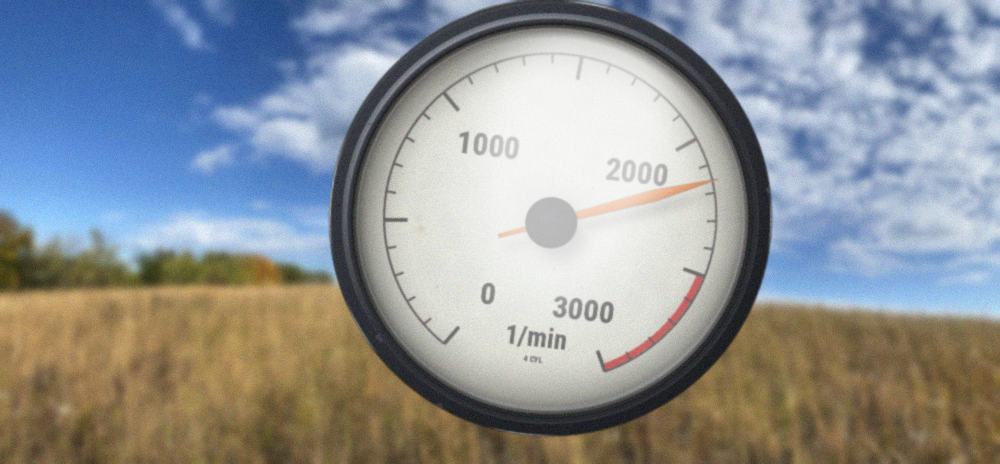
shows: 2150 rpm
